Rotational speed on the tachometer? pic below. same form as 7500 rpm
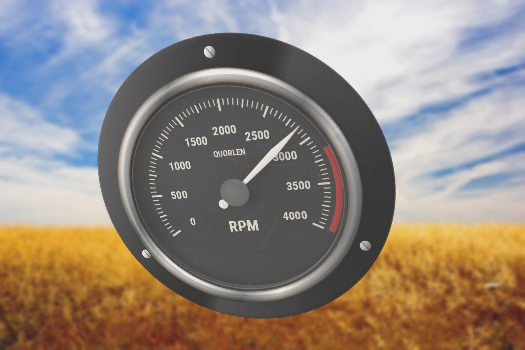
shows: 2850 rpm
